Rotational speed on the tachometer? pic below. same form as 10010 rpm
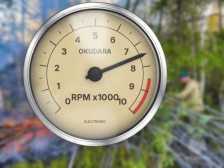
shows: 7500 rpm
